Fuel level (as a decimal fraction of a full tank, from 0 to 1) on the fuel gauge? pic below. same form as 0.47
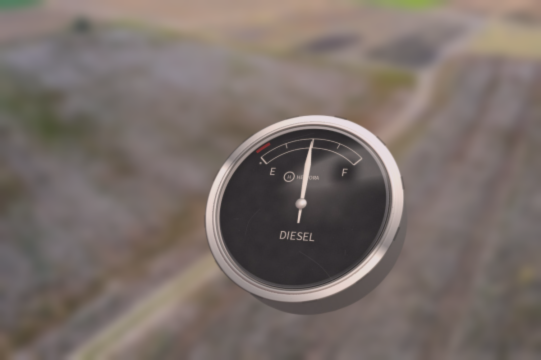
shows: 0.5
